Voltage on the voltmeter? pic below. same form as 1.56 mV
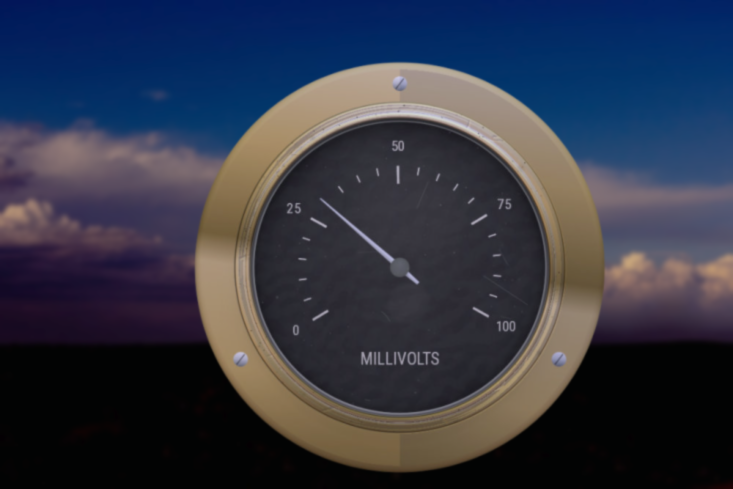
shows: 30 mV
